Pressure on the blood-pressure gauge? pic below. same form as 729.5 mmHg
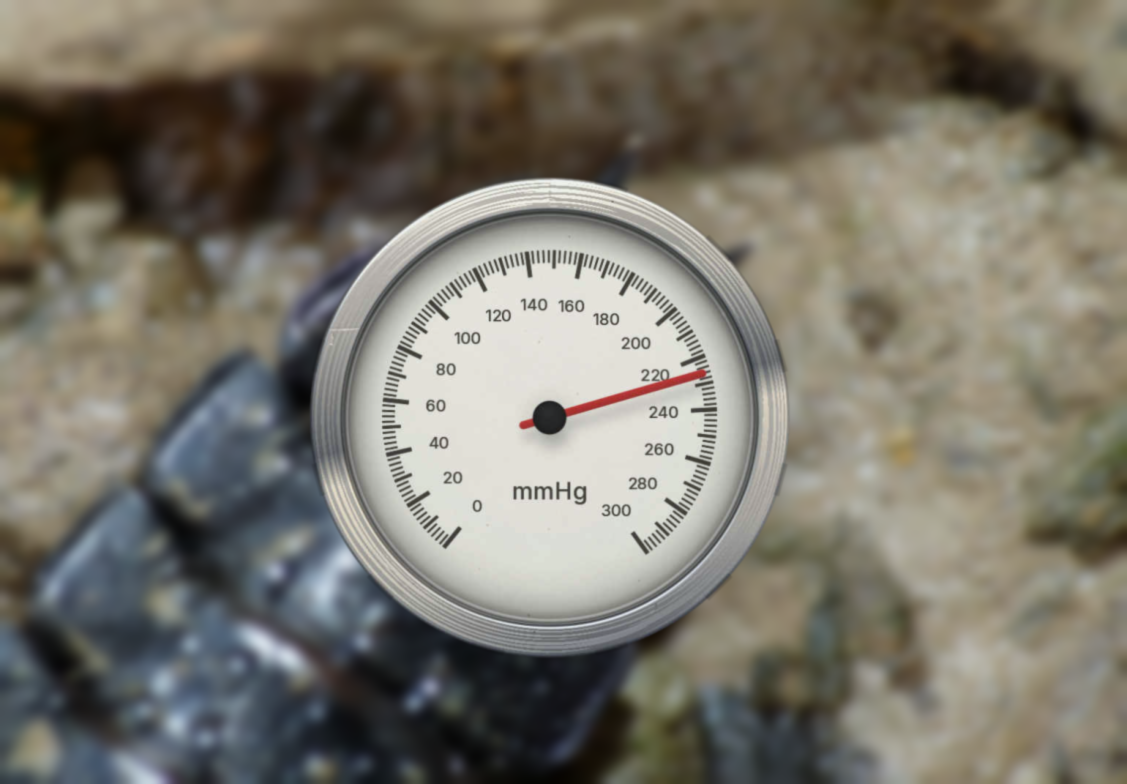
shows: 226 mmHg
